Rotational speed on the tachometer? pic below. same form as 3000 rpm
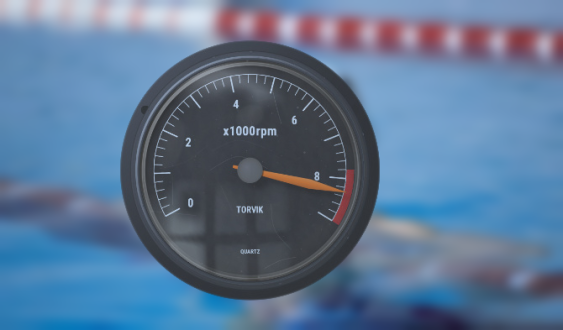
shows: 8300 rpm
